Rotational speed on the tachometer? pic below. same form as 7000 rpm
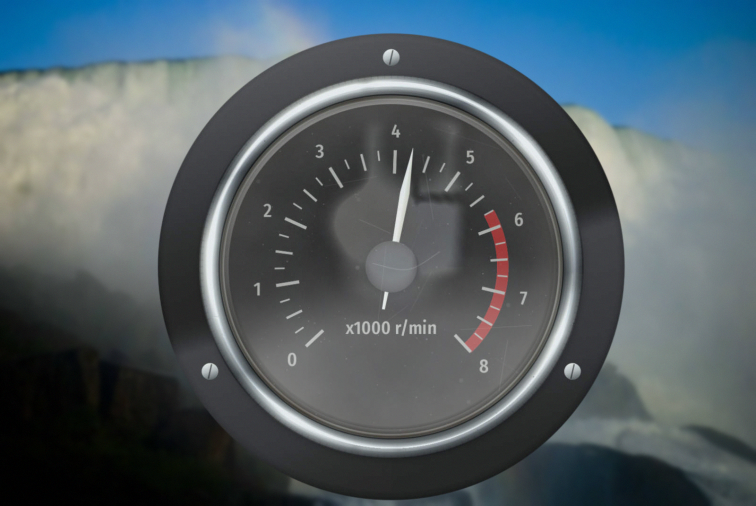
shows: 4250 rpm
